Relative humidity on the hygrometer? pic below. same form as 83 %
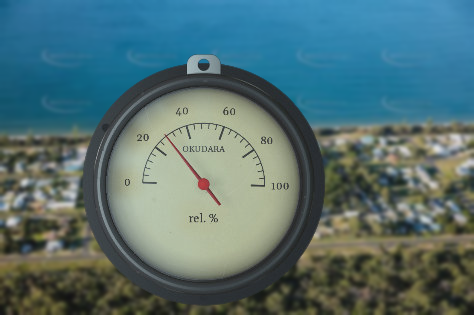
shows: 28 %
